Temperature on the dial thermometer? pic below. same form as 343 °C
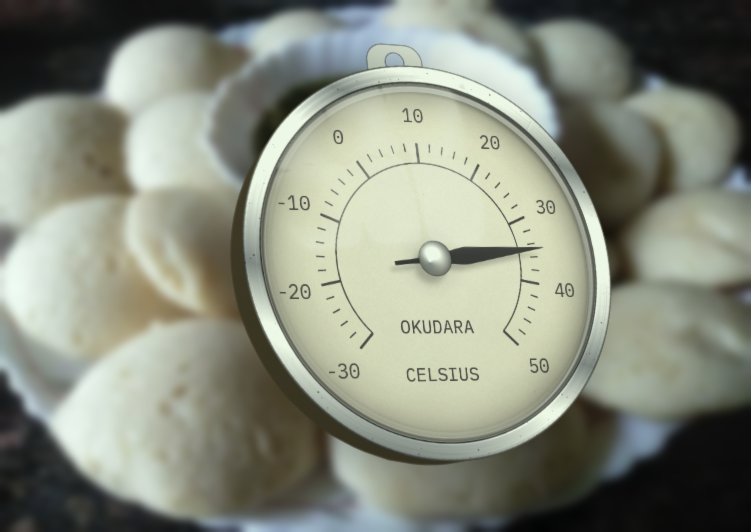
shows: 35 °C
